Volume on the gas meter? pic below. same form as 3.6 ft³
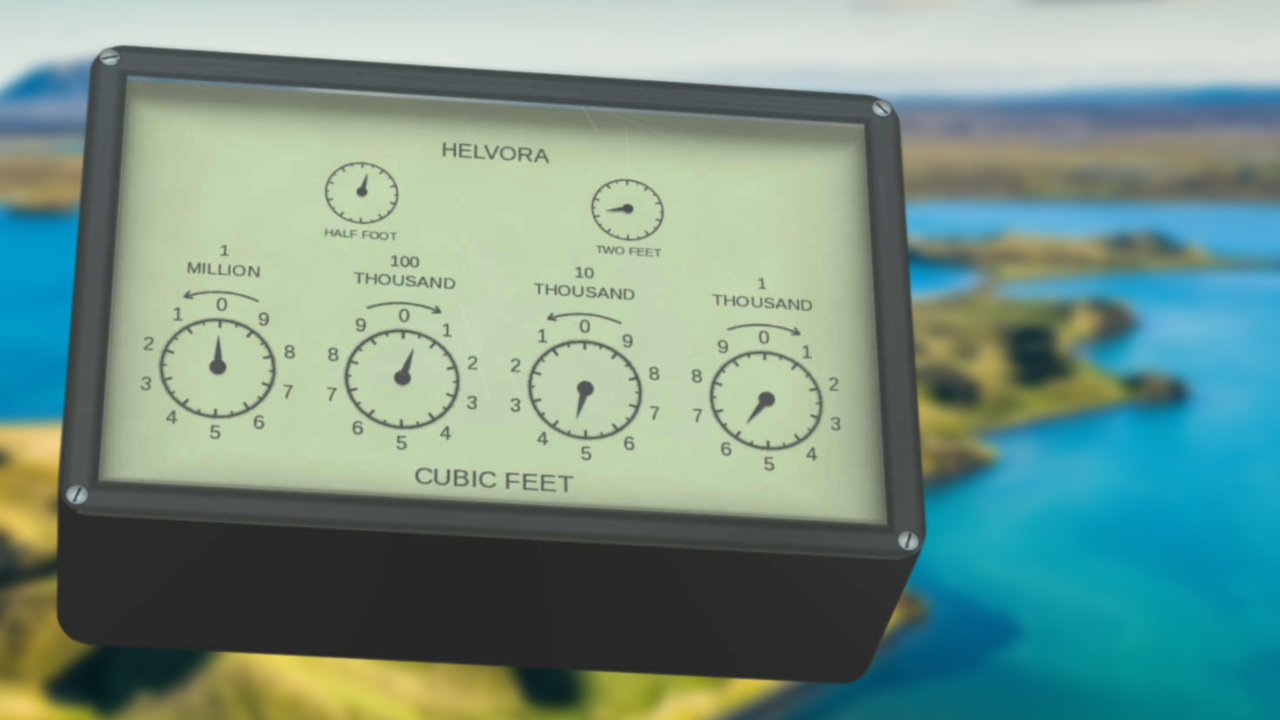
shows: 4600 ft³
